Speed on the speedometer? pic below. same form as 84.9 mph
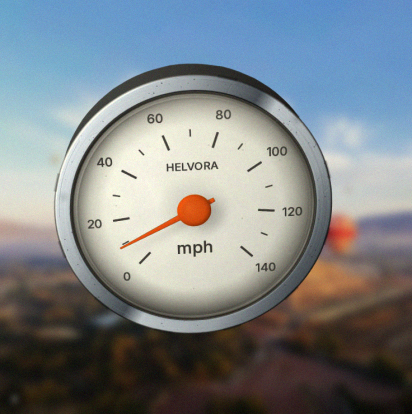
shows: 10 mph
